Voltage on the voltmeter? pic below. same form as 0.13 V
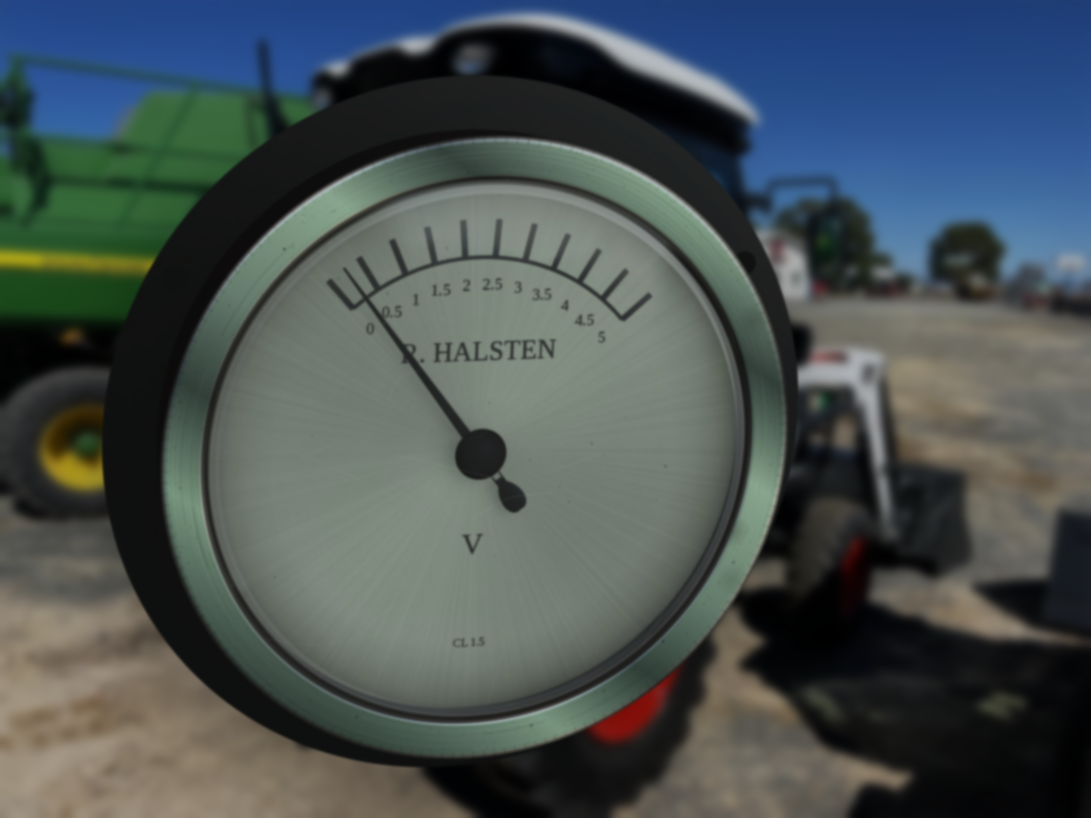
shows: 0.25 V
